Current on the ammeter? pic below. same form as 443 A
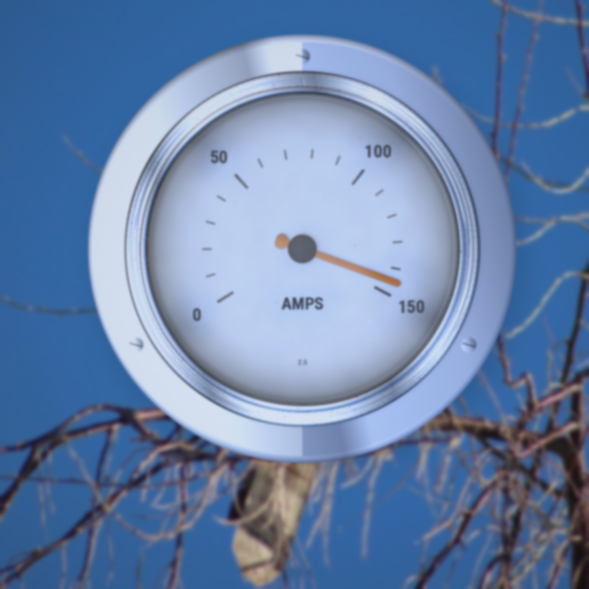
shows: 145 A
